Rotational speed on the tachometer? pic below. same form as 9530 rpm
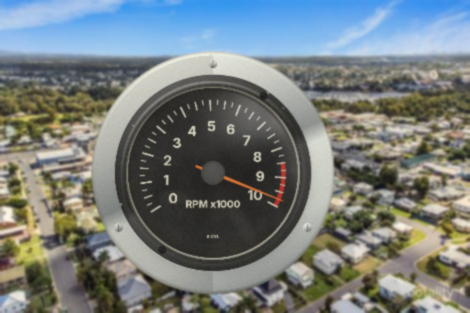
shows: 9750 rpm
